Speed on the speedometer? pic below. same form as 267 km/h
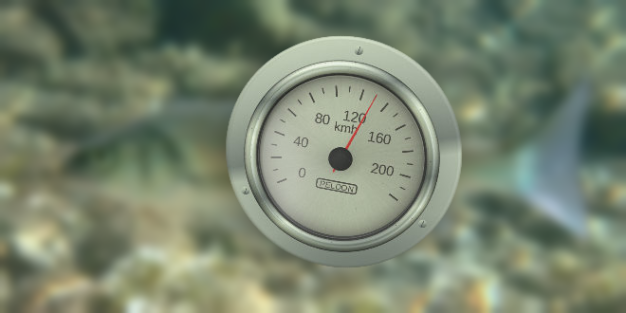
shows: 130 km/h
